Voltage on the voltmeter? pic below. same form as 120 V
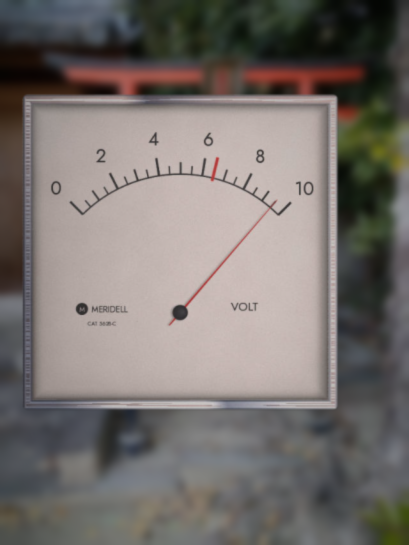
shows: 9.5 V
